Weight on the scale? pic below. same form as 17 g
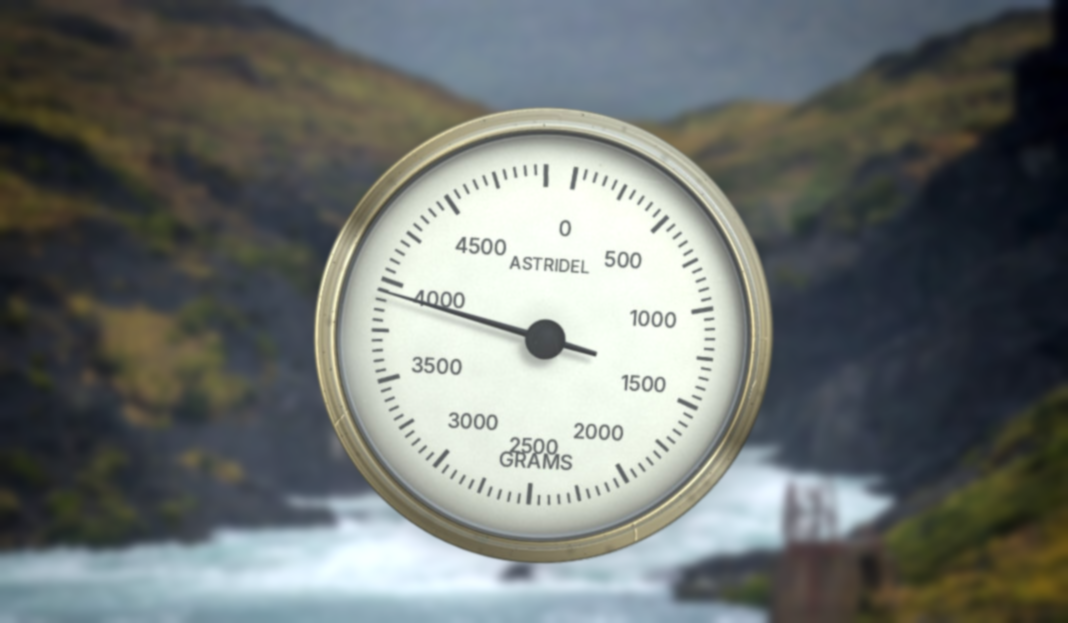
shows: 3950 g
